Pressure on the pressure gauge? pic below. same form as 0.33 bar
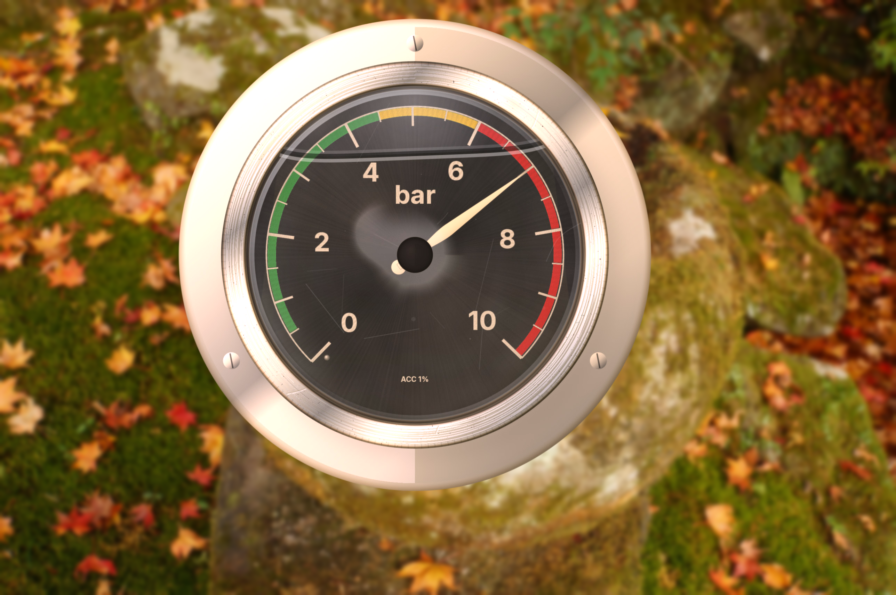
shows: 7 bar
